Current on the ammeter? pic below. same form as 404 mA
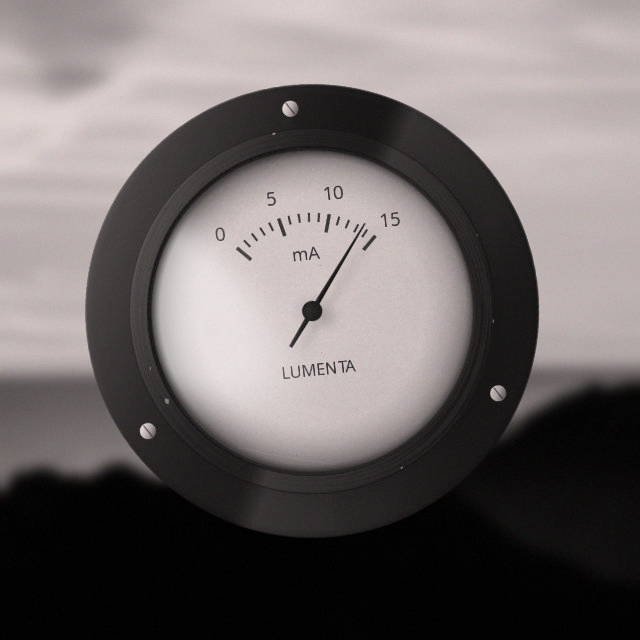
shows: 13.5 mA
